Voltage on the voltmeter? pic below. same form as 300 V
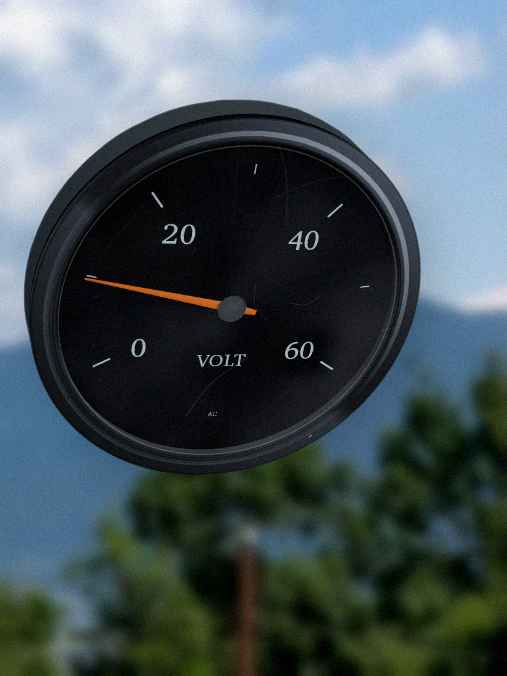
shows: 10 V
